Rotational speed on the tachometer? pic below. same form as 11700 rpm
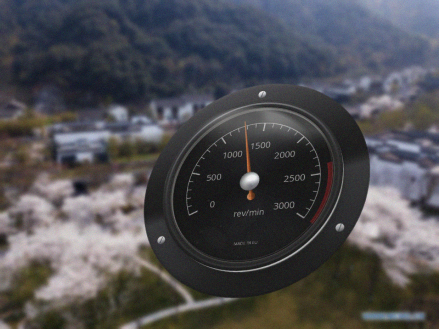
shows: 1300 rpm
